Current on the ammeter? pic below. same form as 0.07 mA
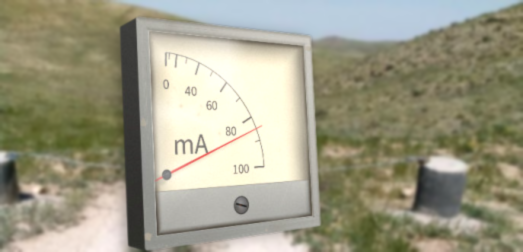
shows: 85 mA
